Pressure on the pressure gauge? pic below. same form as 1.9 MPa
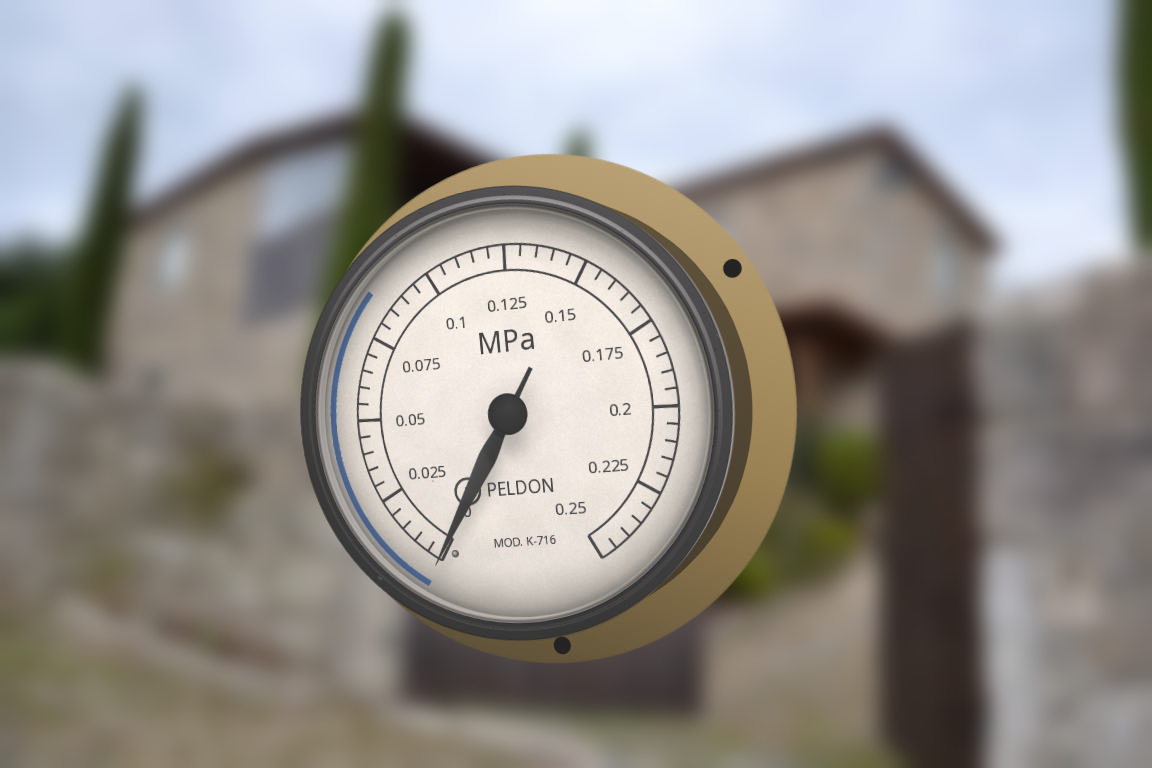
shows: 0 MPa
